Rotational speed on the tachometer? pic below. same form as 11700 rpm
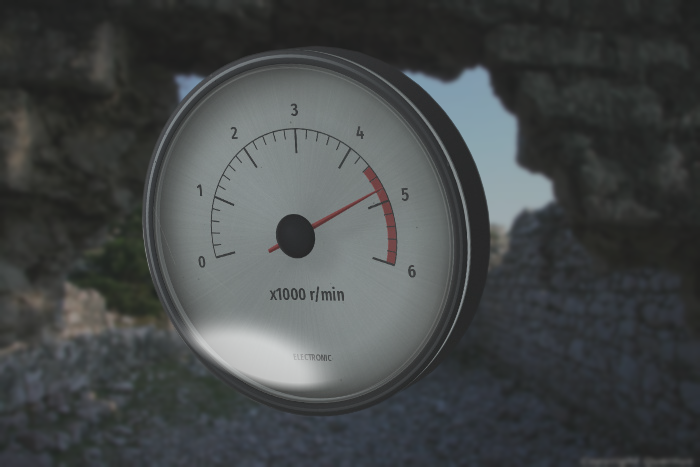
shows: 4800 rpm
